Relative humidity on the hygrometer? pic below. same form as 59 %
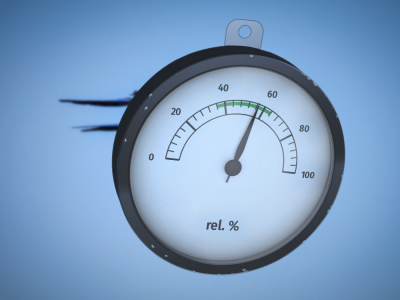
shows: 56 %
